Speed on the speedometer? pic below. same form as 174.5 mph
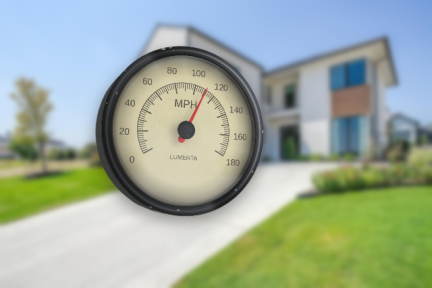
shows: 110 mph
